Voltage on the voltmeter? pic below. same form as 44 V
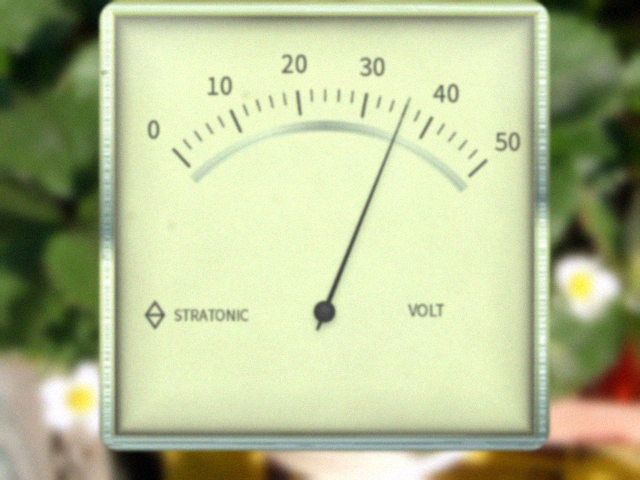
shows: 36 V
